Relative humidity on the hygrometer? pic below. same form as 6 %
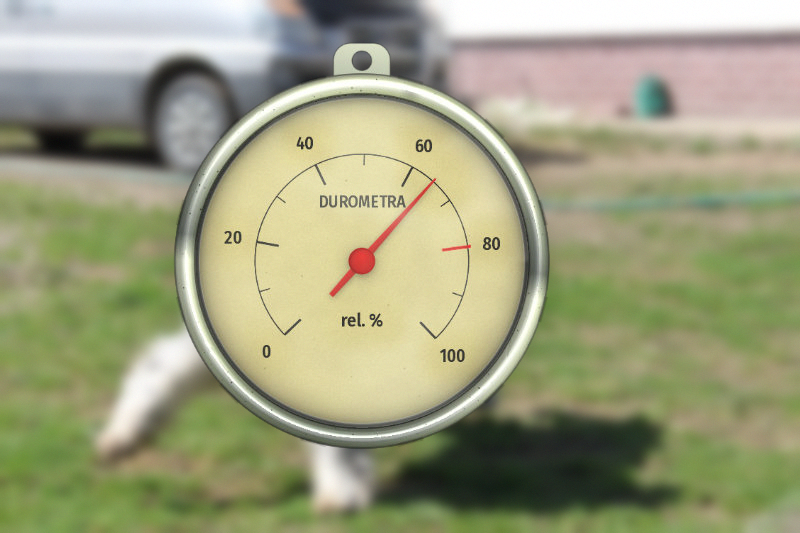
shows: 65 %
